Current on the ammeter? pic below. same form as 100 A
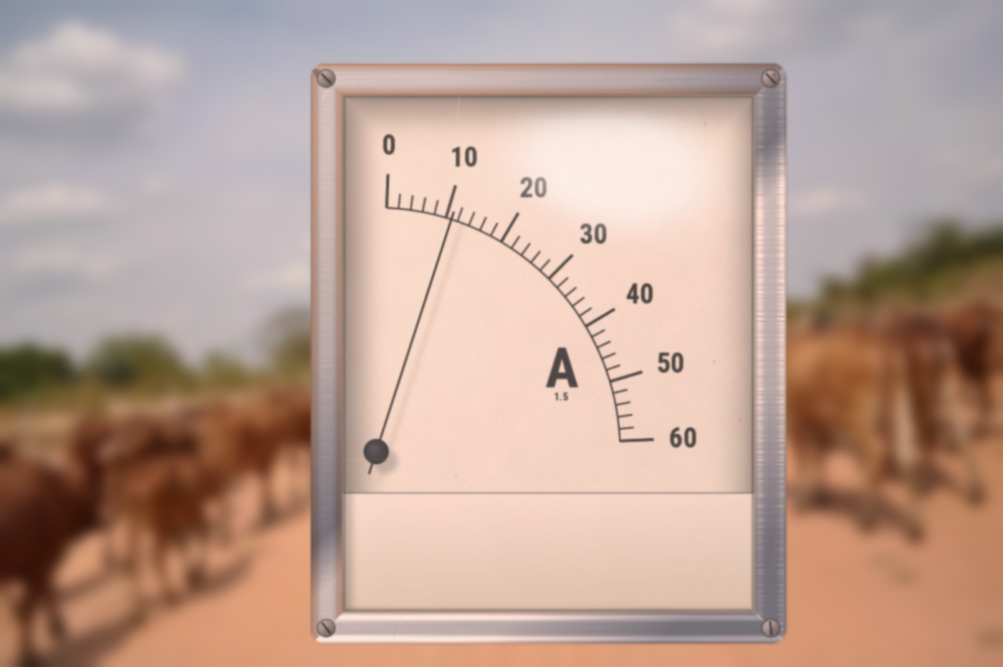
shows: 11 A
